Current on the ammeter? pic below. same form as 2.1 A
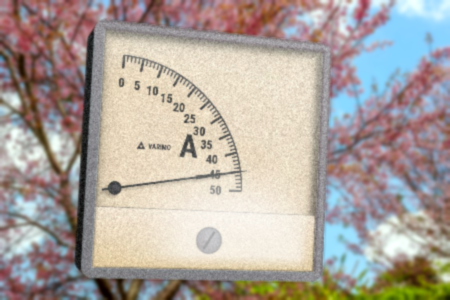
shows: 45 A
